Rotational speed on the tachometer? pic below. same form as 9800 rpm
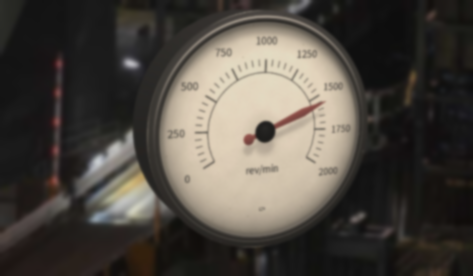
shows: 1550 rpm
